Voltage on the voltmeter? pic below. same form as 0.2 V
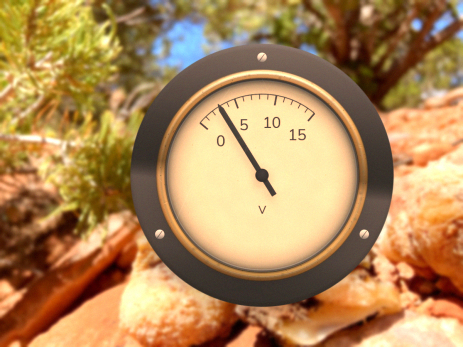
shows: 3 V
